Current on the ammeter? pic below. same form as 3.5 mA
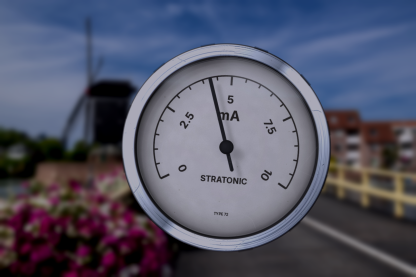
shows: 4.25 mA
